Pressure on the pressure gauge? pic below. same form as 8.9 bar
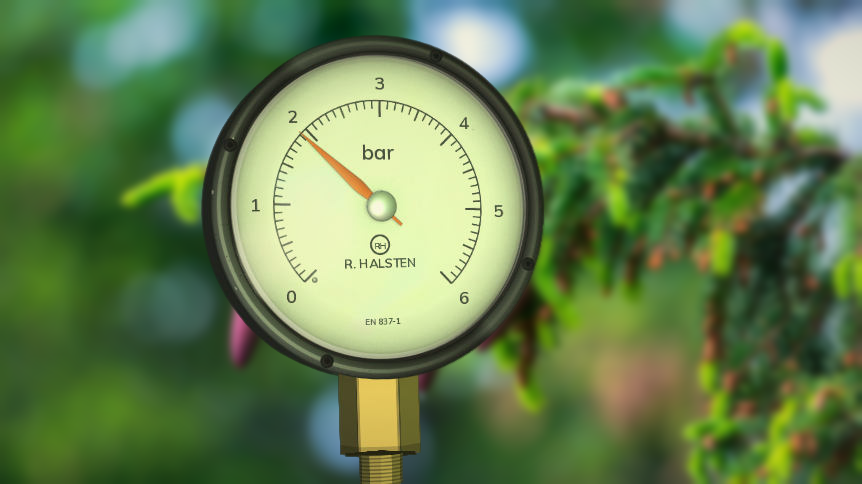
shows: 1.9 bar
